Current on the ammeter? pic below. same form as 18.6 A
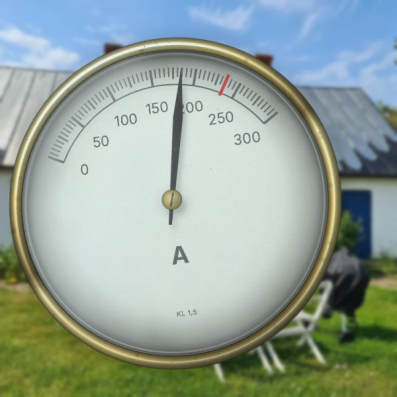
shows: 185 A
